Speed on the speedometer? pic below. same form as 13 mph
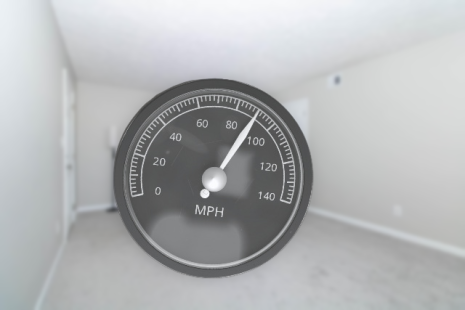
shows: 90 mph
